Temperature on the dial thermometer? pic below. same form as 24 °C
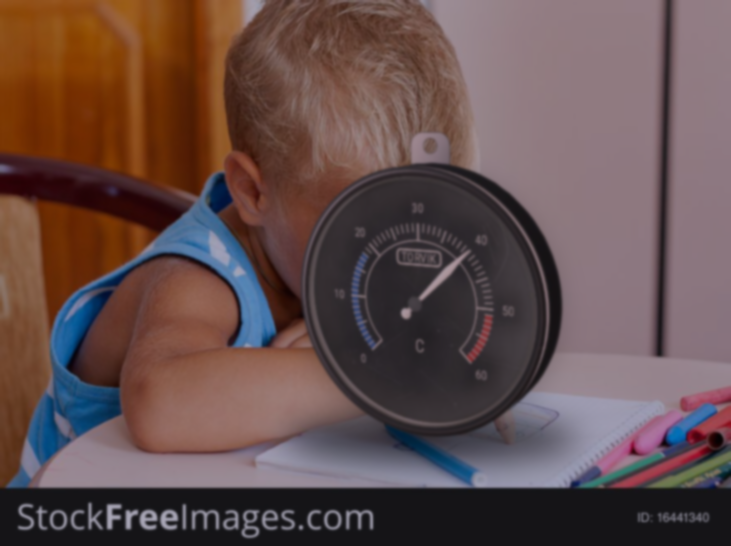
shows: 40 °C
